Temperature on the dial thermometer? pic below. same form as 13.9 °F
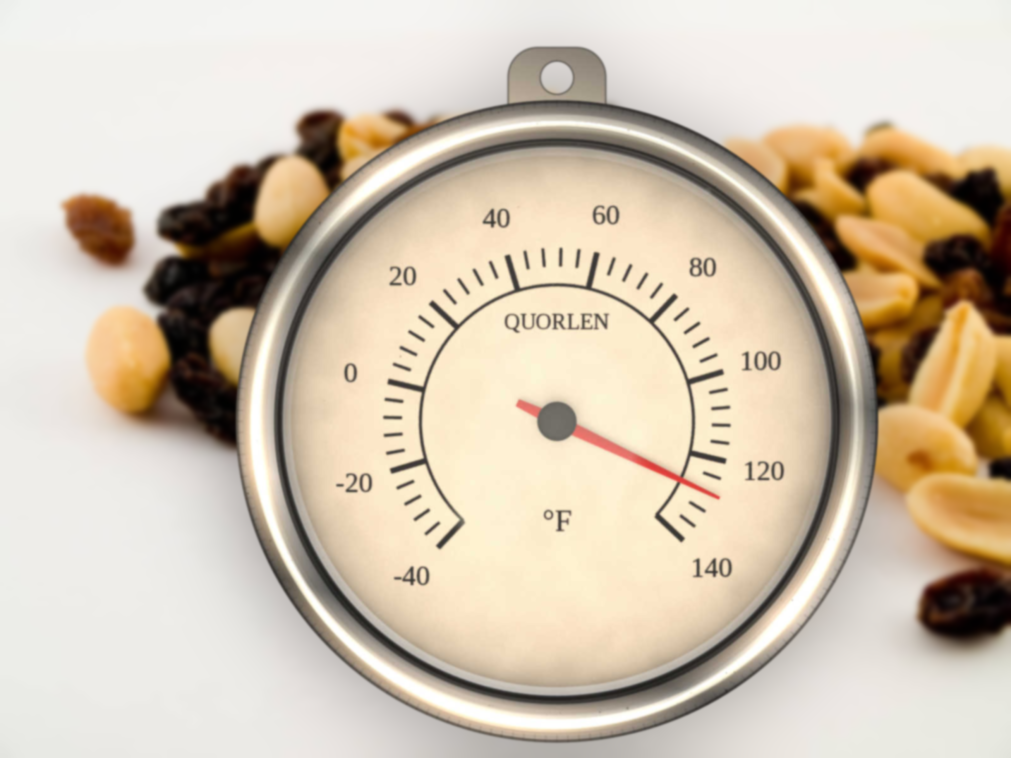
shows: 128 °F
